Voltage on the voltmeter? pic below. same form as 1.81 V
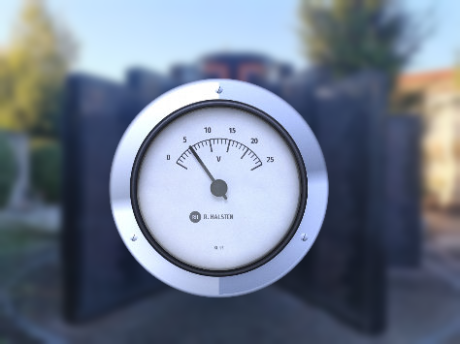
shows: 5 V
